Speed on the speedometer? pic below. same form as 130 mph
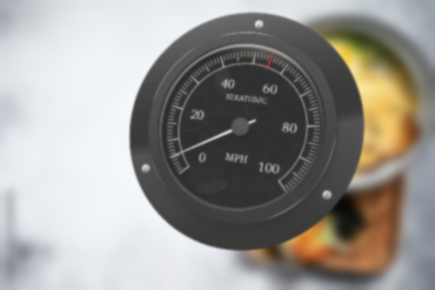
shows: 5 mph
